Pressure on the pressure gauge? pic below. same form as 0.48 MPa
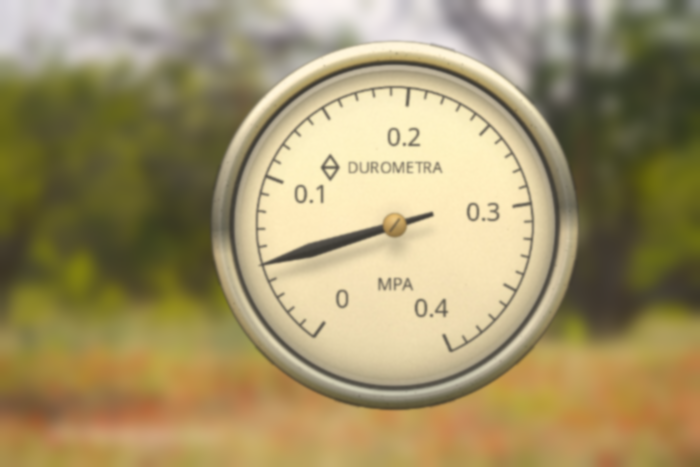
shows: 0.05 MPa
